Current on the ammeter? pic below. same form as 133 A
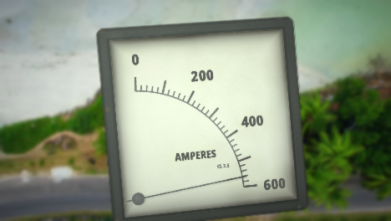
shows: 560 A
